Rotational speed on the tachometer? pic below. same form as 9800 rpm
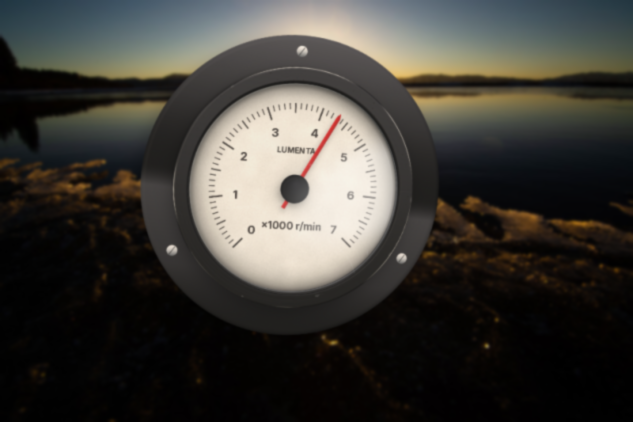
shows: 4300 rpm
